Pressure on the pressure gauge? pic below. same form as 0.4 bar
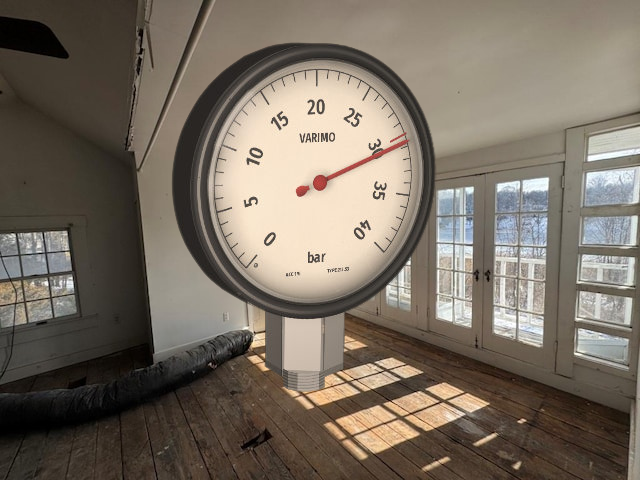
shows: 30.5 bar
